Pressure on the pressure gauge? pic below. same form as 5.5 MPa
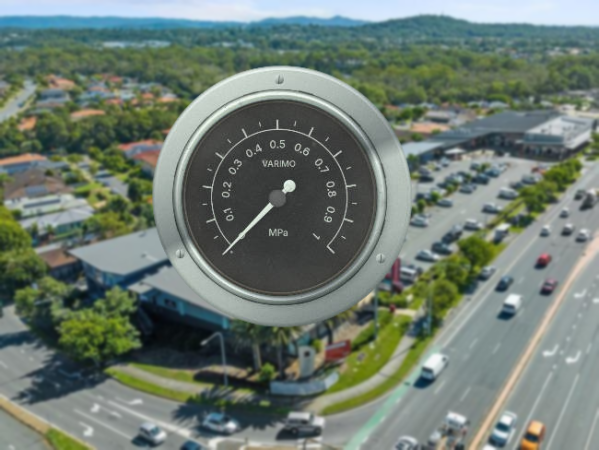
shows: 0 MPa
